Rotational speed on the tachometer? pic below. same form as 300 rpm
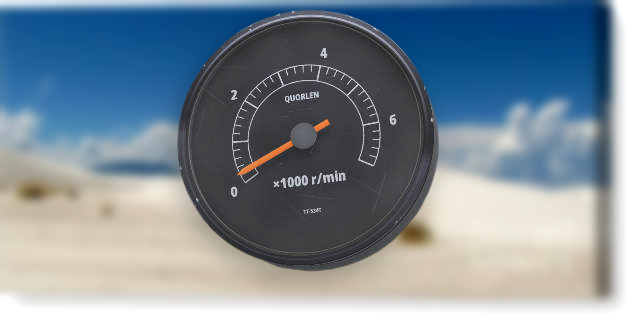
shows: 200 rpm
